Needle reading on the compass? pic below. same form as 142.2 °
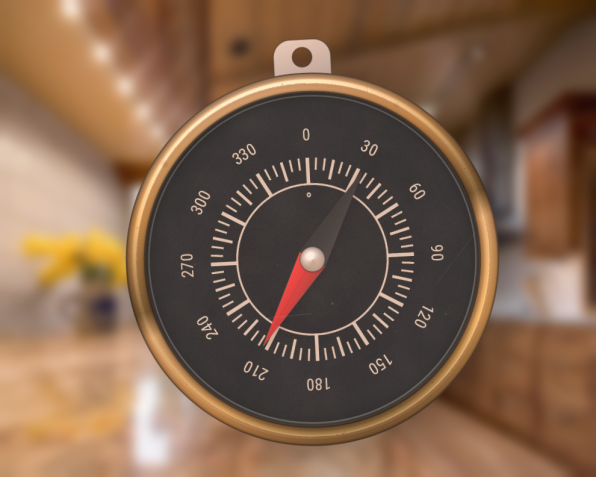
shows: 212.5 °
